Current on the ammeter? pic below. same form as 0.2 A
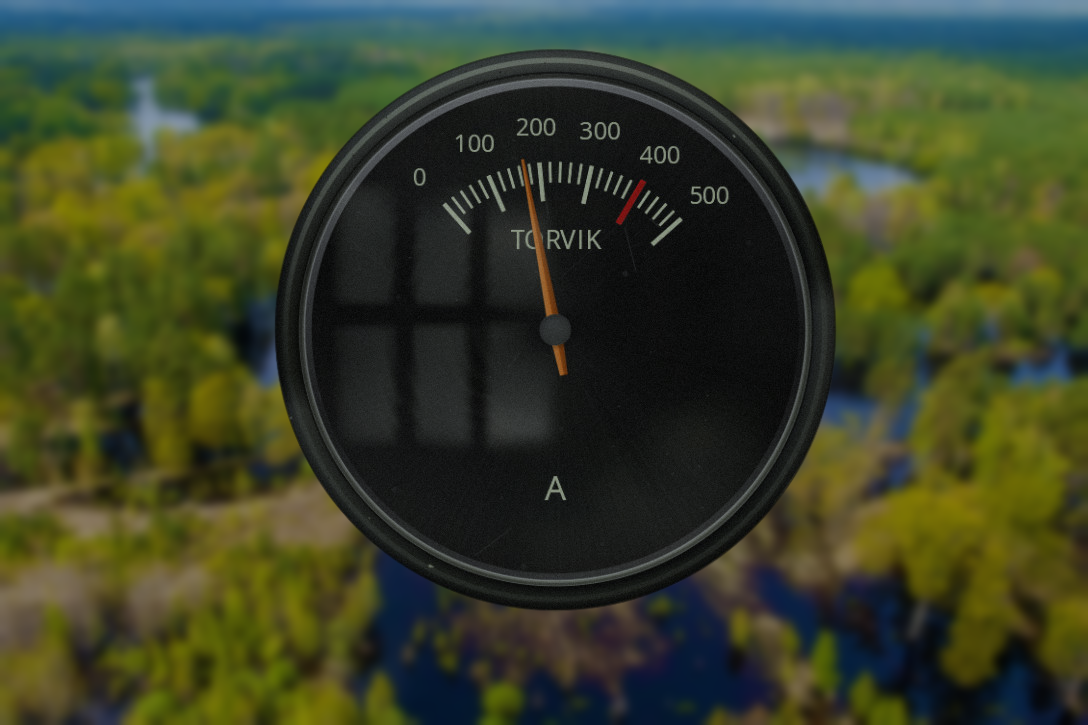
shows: 170 A
